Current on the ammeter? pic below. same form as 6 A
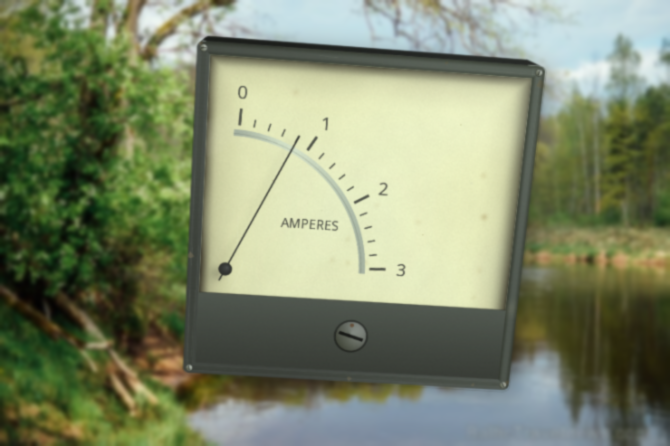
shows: 0.8 A
